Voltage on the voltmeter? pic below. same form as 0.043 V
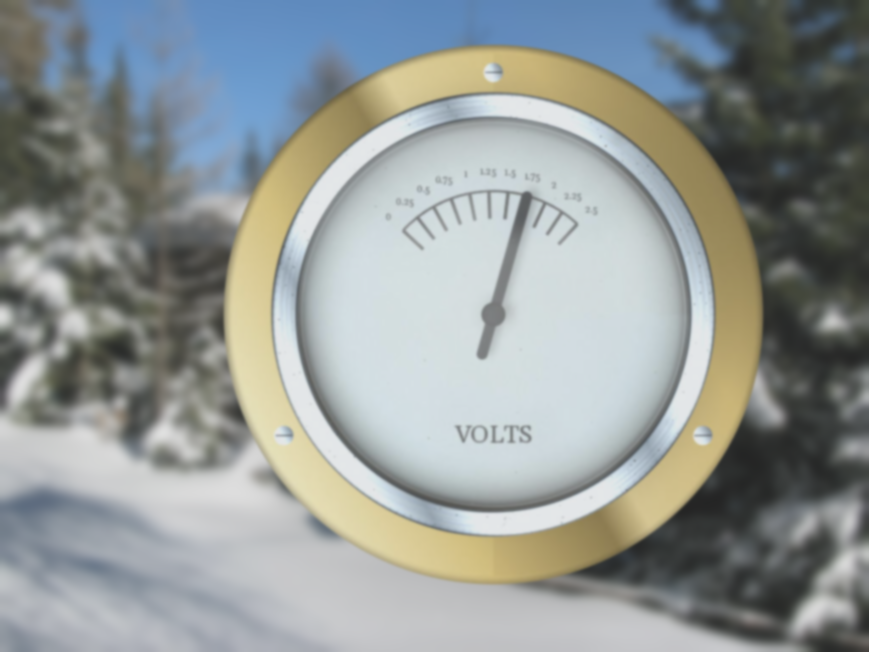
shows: 1.75 V
